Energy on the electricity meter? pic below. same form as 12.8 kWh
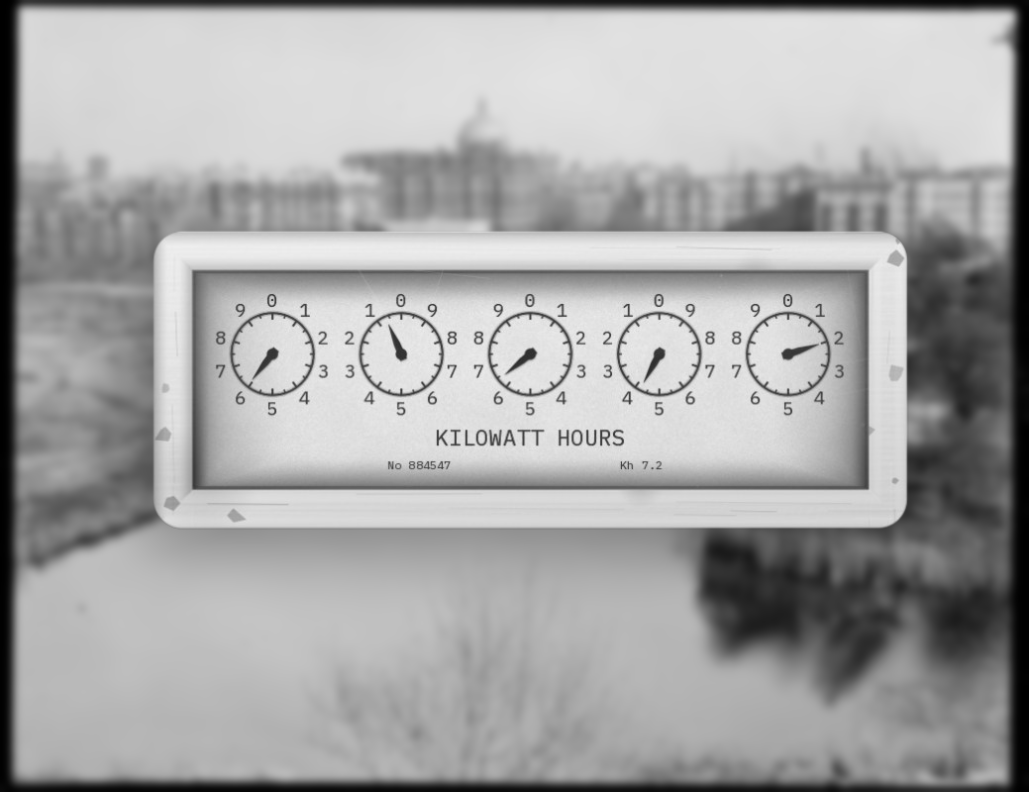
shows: 60642 kWh
